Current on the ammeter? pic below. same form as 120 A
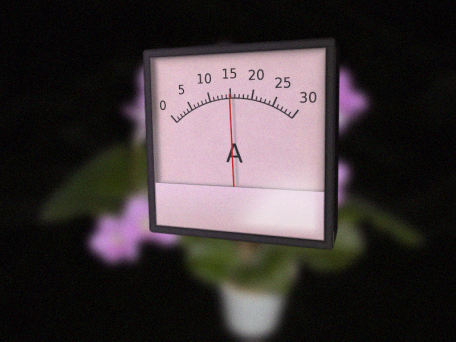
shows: 15 A
